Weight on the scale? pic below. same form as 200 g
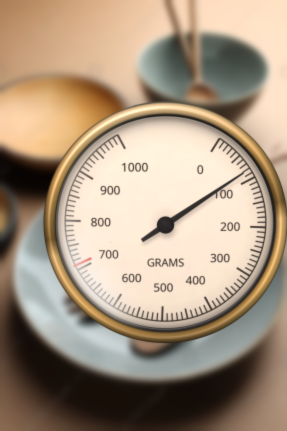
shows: 80 g
